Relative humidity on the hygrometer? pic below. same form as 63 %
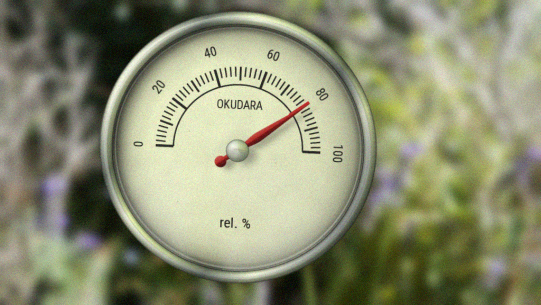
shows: 80 %
